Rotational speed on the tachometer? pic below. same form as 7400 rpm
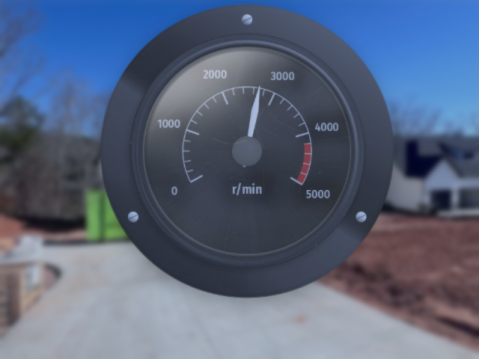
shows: 2700 rpm
